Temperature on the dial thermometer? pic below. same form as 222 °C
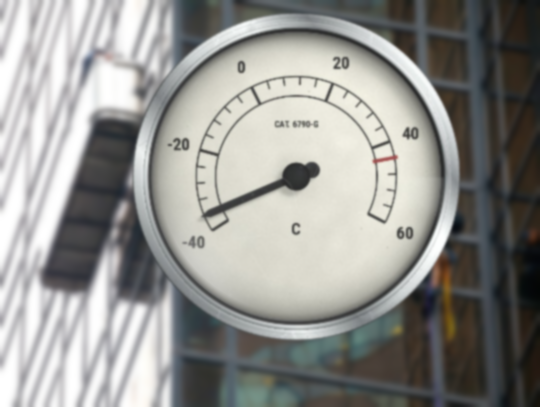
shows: -36 °C
